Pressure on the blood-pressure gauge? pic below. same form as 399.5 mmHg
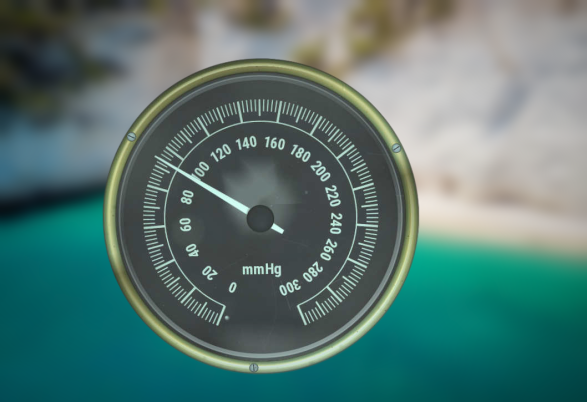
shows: 94 mmHg
